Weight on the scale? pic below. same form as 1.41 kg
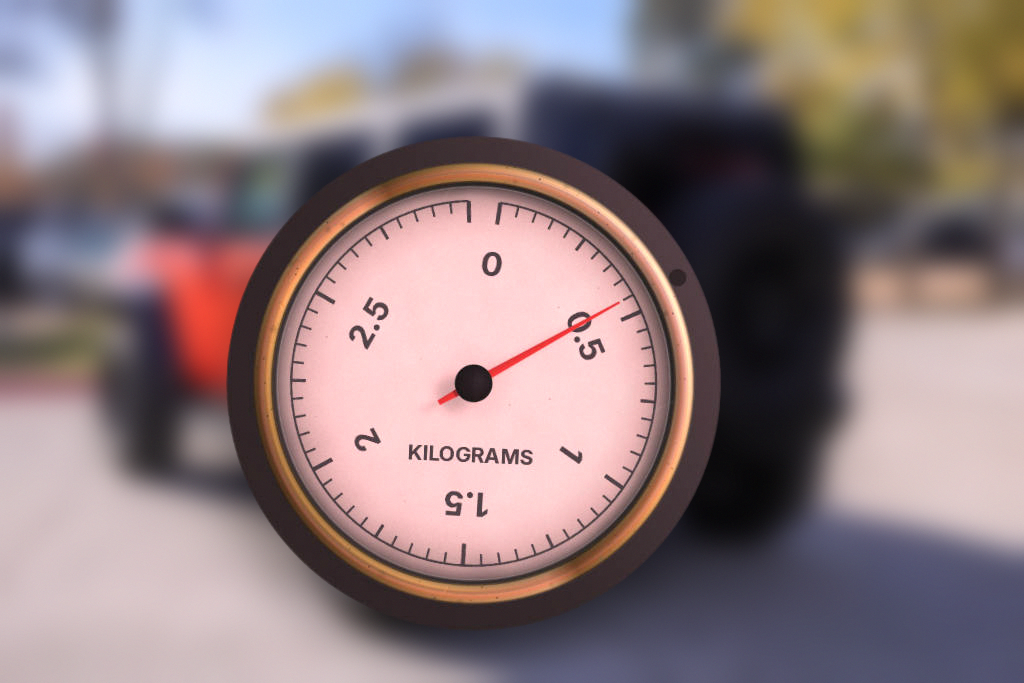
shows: 0.45 kg
